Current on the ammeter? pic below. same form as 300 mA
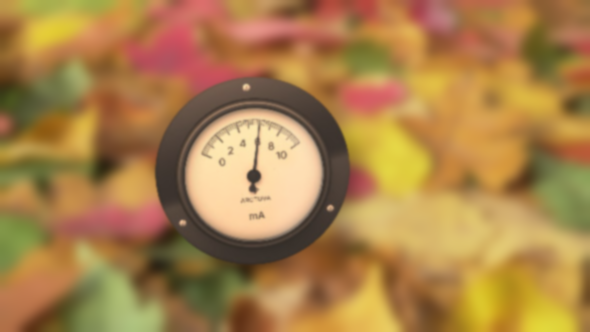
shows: 6 mA
